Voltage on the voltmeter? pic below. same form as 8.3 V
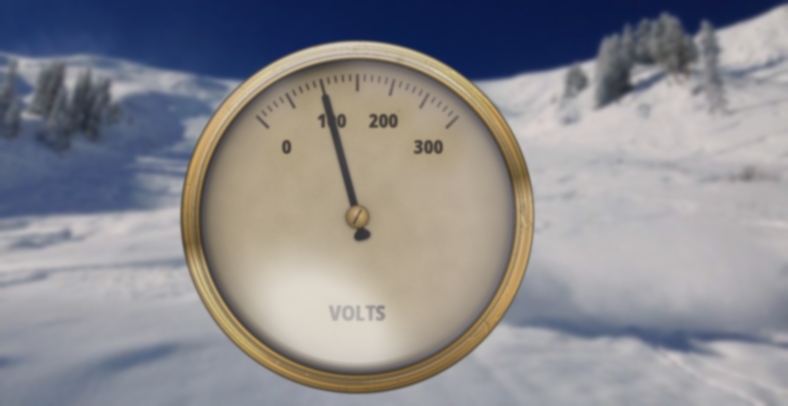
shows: 100 V
